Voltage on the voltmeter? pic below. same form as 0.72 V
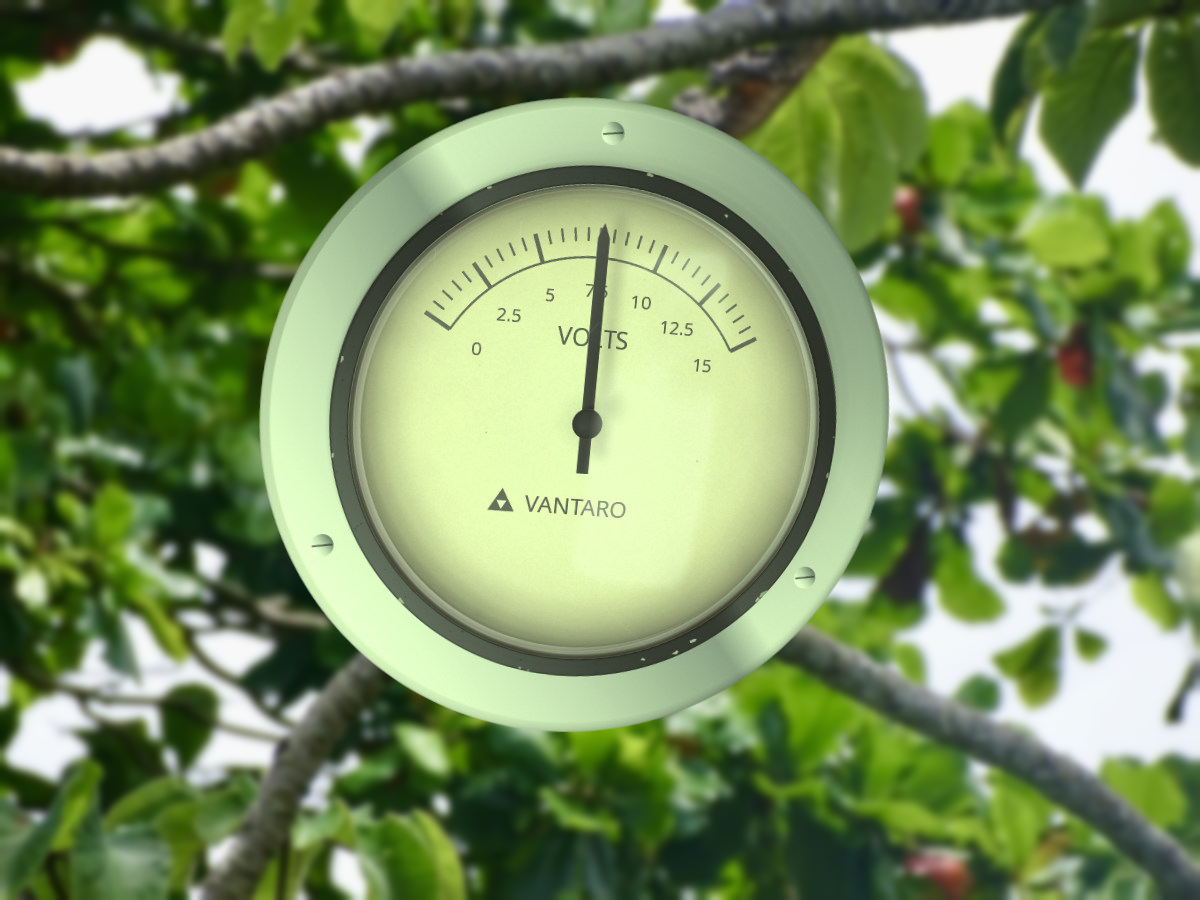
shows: 7.5 V
